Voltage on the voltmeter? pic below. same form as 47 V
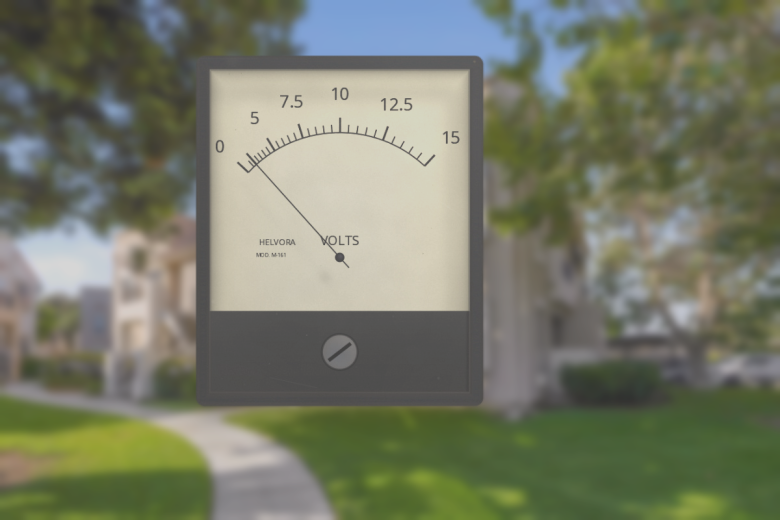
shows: 2.5 V
